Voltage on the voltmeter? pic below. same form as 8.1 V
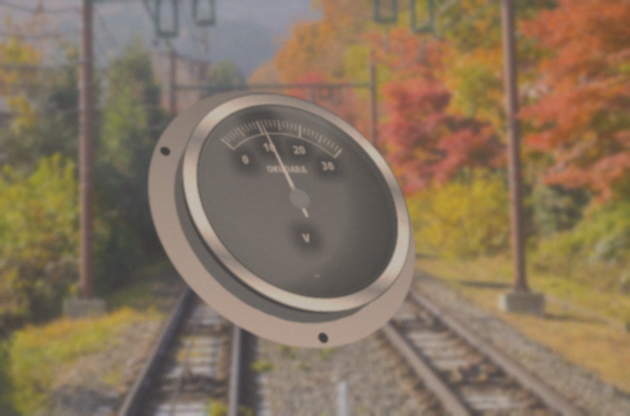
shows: 10 V
